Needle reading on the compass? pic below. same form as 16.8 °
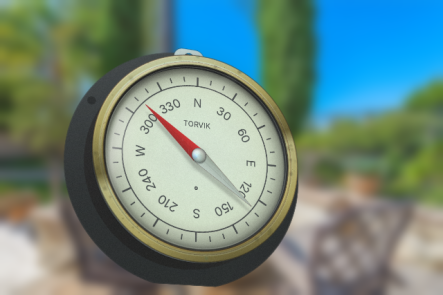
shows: 310 °
